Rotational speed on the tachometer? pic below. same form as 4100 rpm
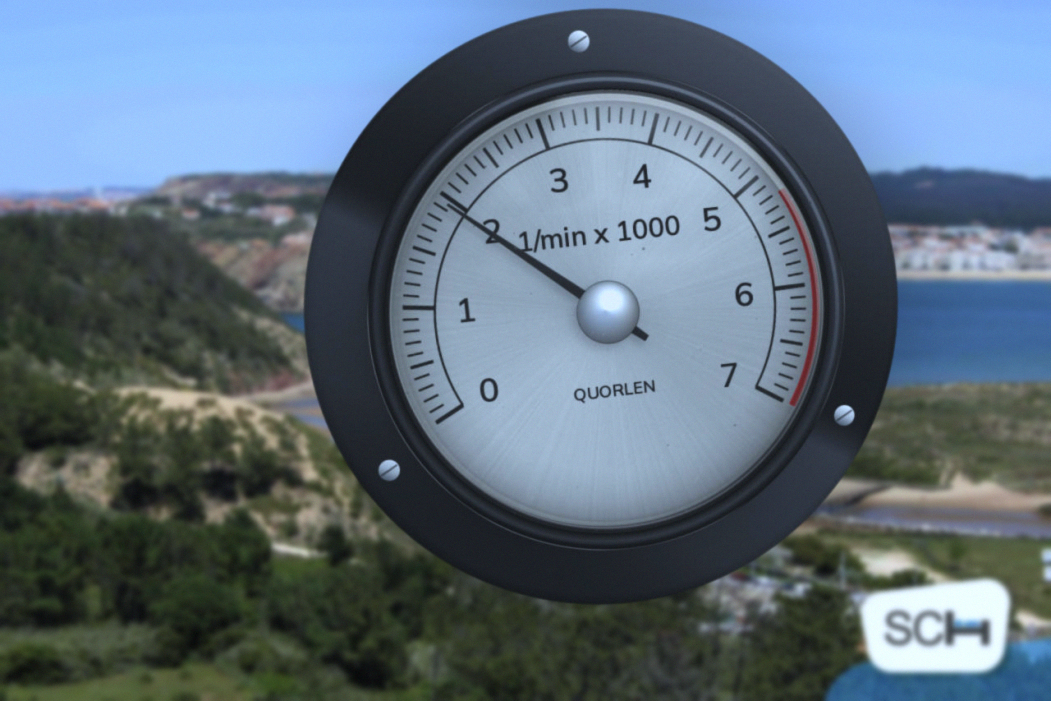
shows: 1950 rpm
